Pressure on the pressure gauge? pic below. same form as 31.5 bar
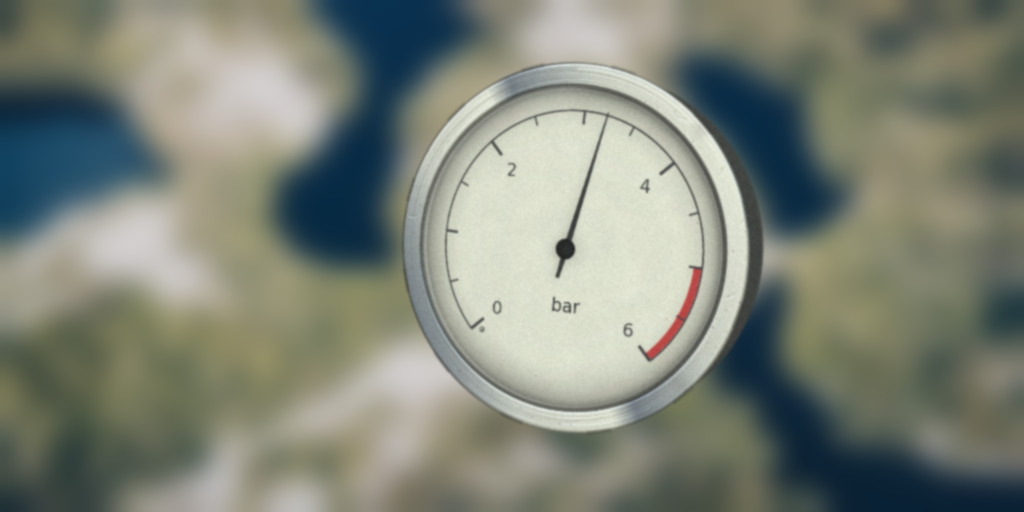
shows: 3.25 bar
